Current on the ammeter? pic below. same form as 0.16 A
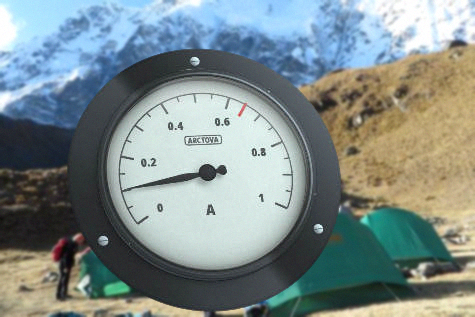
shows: 0.1 A
